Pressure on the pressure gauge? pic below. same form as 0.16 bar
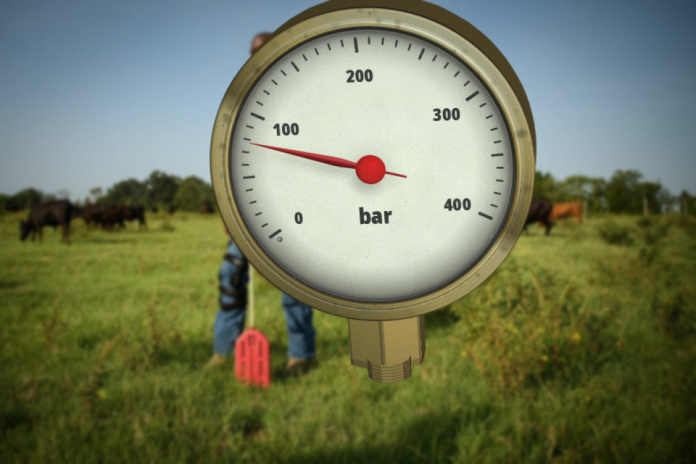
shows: 80 bar
